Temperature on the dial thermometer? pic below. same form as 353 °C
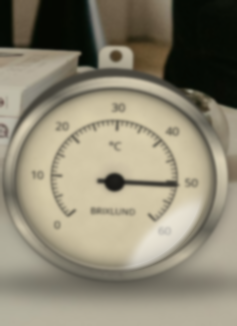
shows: 50 °C
